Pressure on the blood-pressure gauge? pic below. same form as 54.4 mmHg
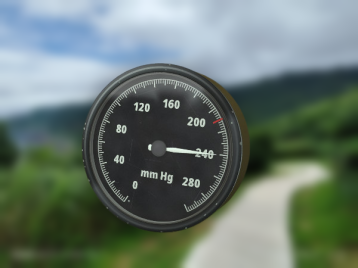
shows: 240 mmHg
